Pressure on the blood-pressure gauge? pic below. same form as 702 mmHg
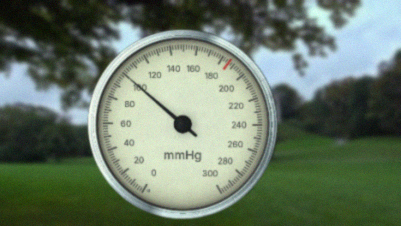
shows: 100 mmHg
